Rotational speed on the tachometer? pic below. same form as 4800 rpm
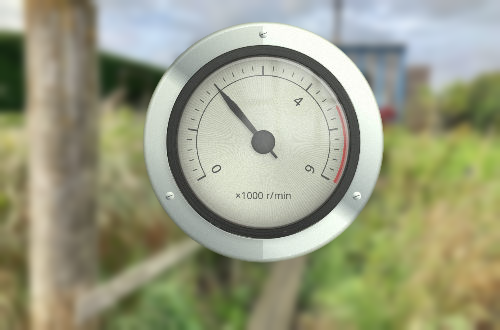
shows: 2000 rpm
